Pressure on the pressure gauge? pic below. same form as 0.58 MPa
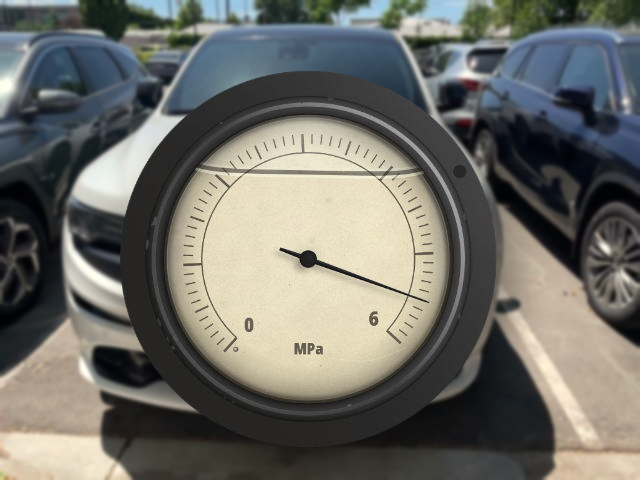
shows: 5.5 MPa
